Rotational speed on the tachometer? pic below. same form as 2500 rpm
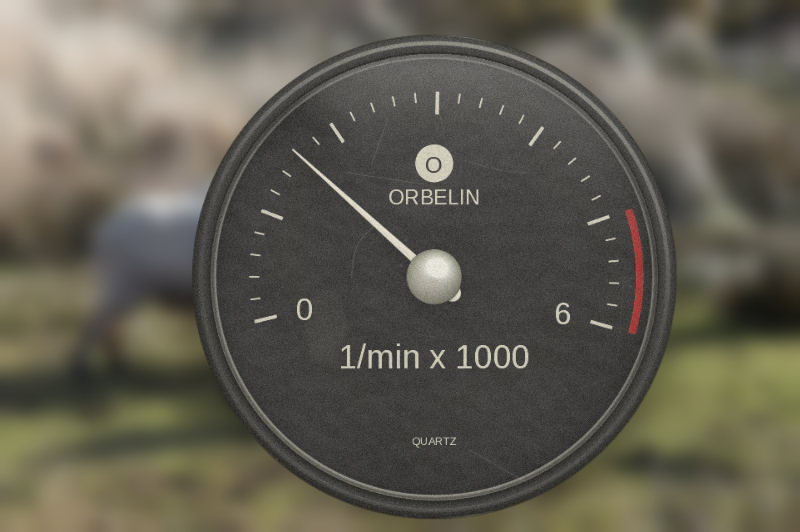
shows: 1600 rpm
